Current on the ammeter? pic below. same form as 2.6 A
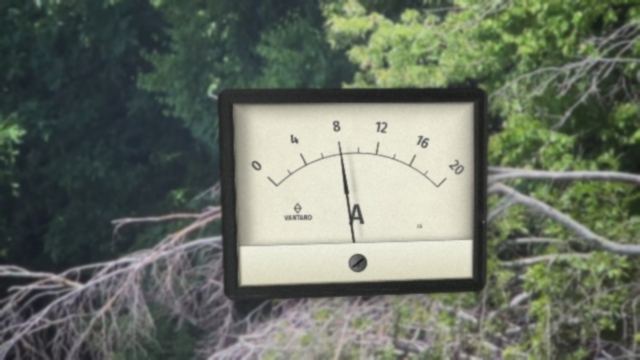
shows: 8 A
